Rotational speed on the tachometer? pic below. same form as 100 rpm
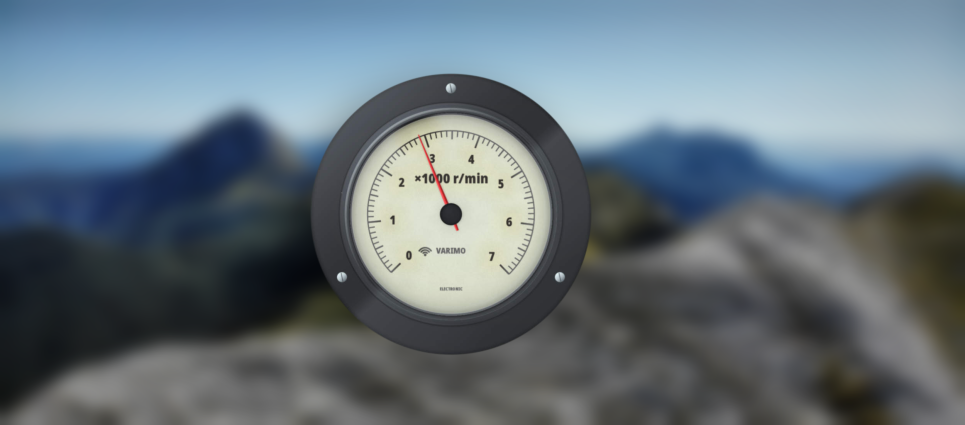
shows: 2900 rpm
